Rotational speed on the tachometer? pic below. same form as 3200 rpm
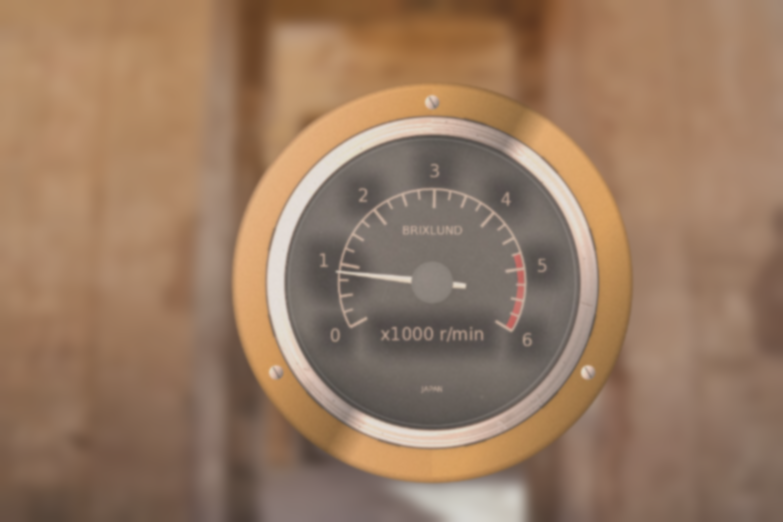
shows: 875 rpm
